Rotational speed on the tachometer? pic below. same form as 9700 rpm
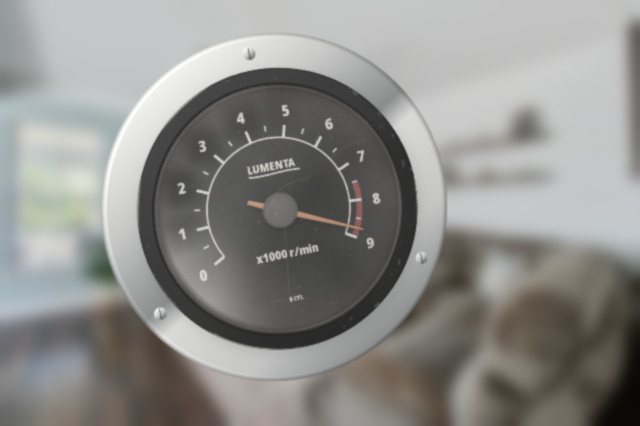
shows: 8750 rpm
